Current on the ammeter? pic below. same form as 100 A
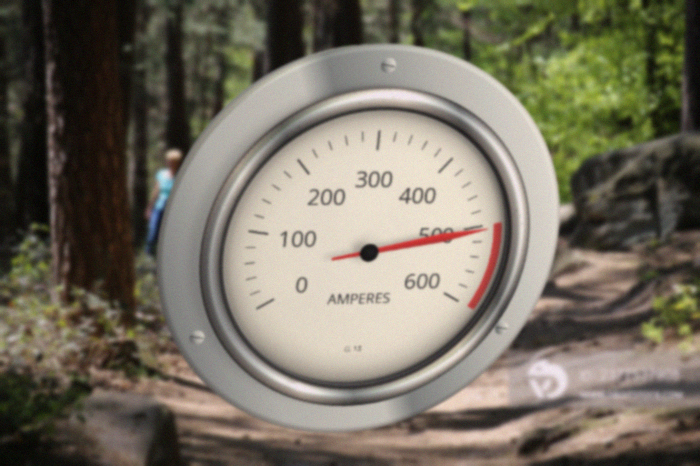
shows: 500 A
